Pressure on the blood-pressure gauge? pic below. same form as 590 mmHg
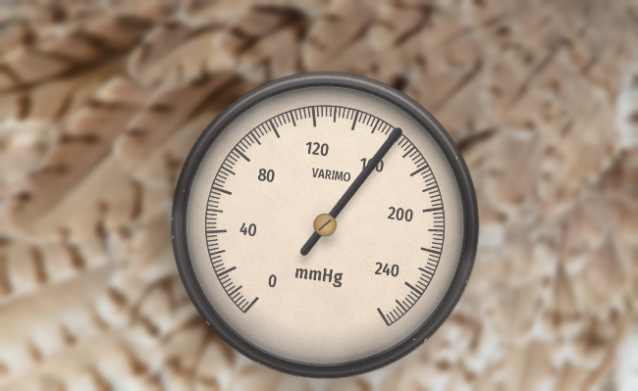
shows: 160 mmHg
